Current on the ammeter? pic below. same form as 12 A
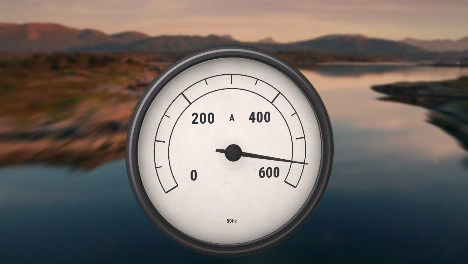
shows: 550 A
